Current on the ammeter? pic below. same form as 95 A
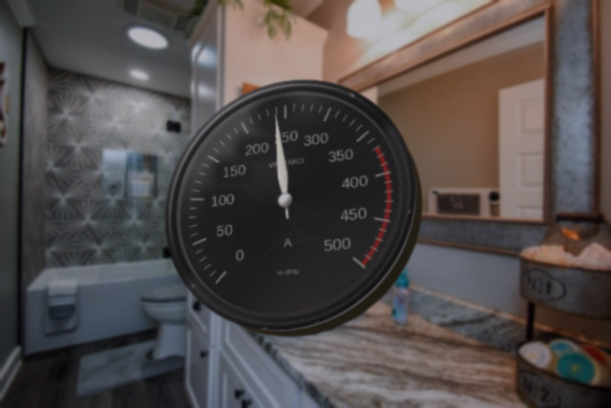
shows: 240 A
